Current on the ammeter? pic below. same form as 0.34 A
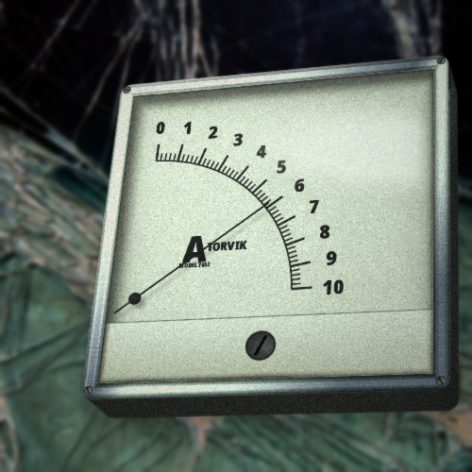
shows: 6 A
